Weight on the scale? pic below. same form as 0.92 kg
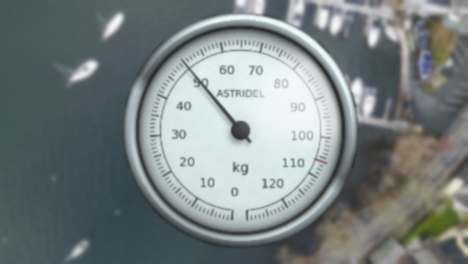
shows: 50 kg
